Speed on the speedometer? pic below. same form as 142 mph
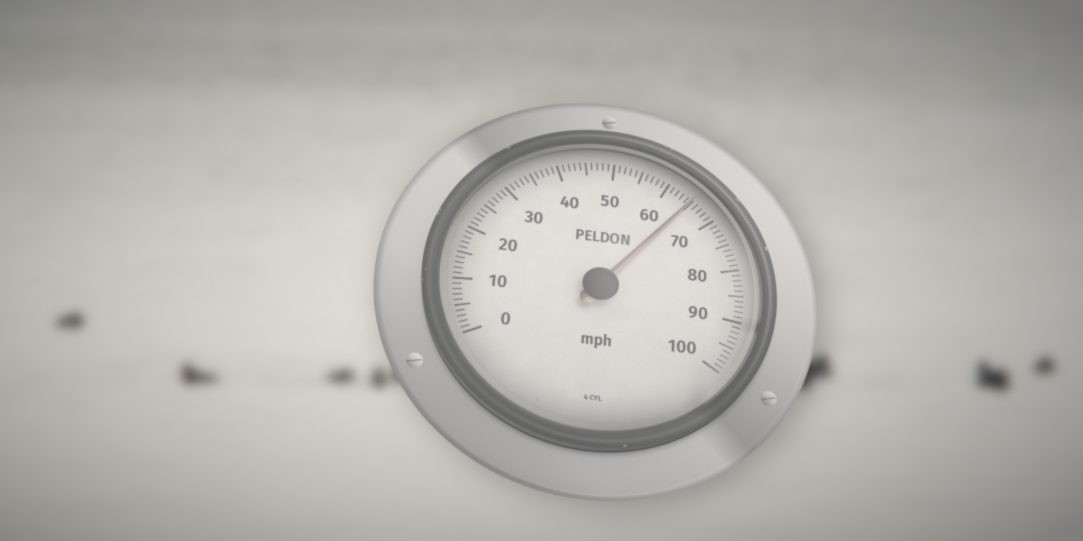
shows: 65 mph
